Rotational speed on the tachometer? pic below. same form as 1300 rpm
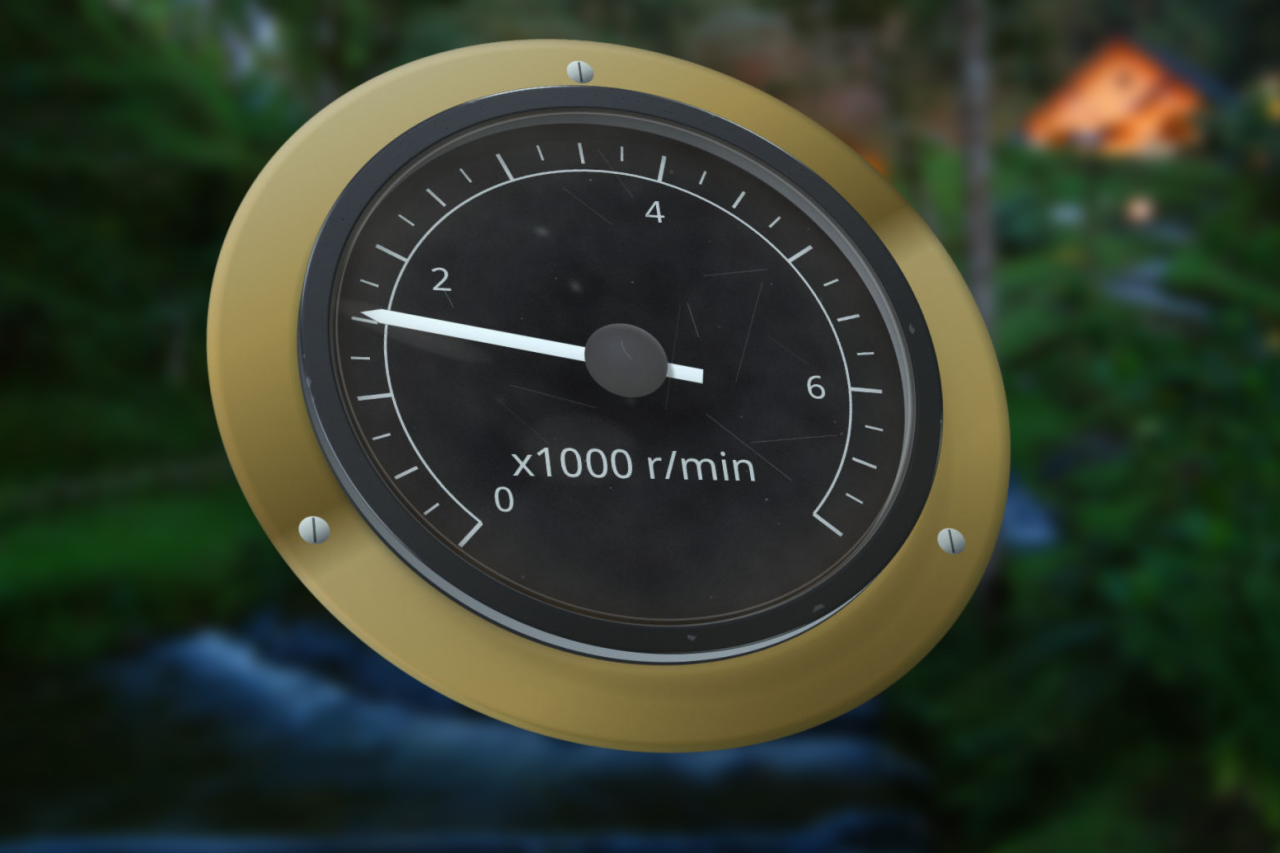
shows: 1500 rpm
